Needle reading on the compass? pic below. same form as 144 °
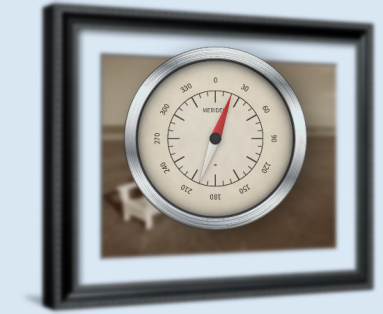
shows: 20 °
